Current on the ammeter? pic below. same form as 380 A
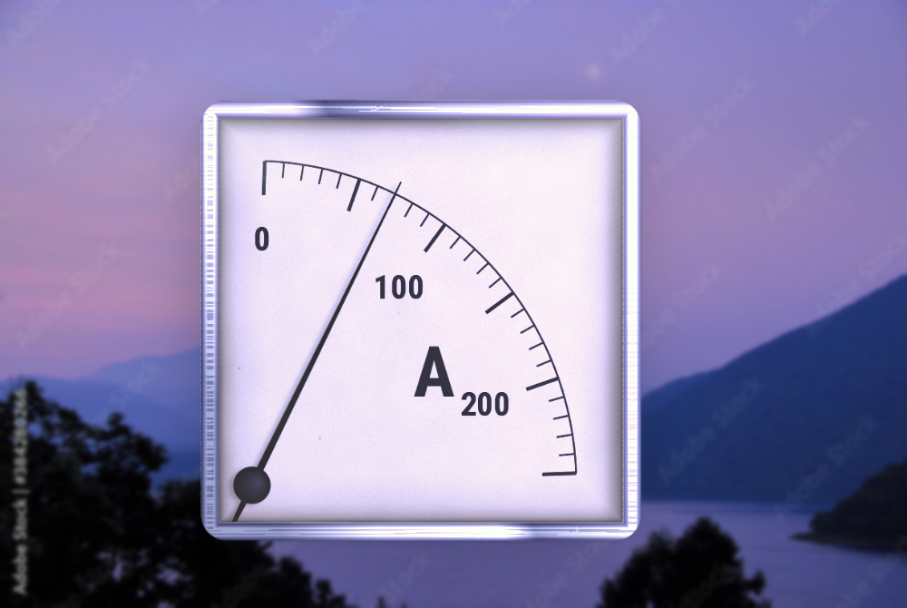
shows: 70 A
